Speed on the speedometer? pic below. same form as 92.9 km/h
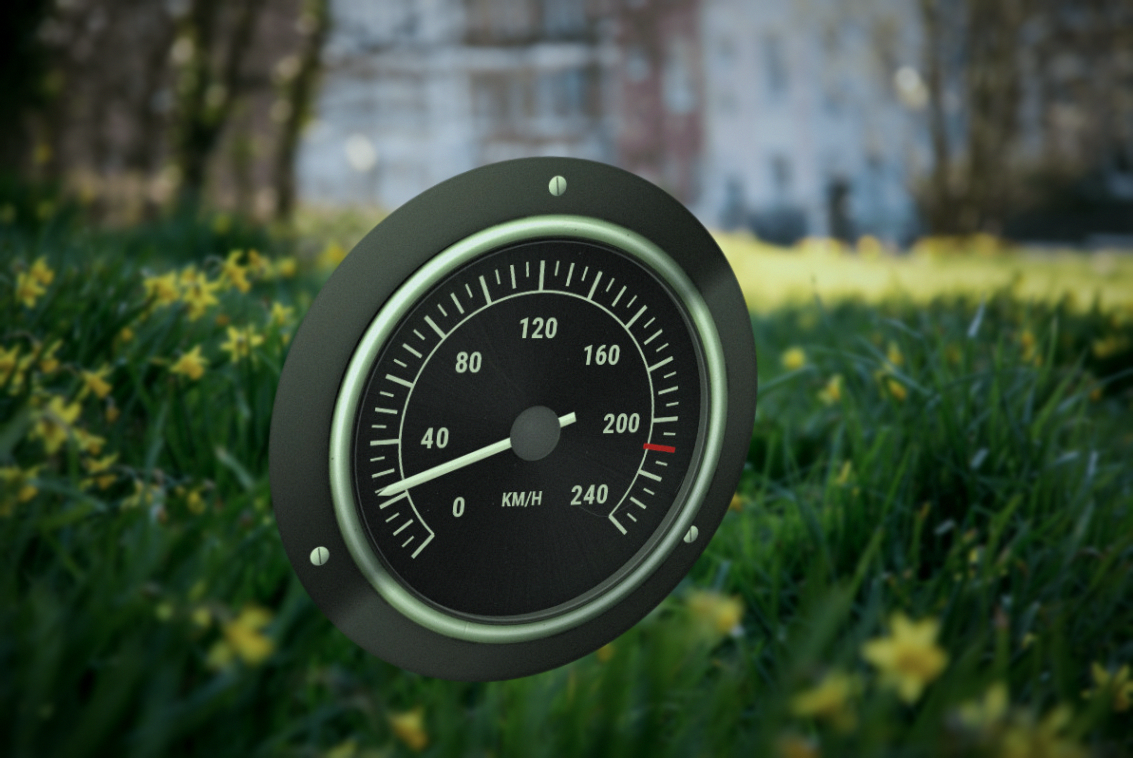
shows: 25 km/h
